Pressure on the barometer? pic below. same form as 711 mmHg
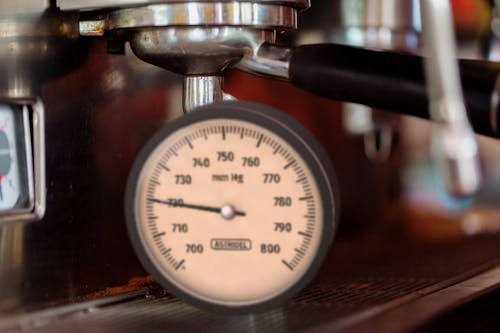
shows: 720 mmHg
